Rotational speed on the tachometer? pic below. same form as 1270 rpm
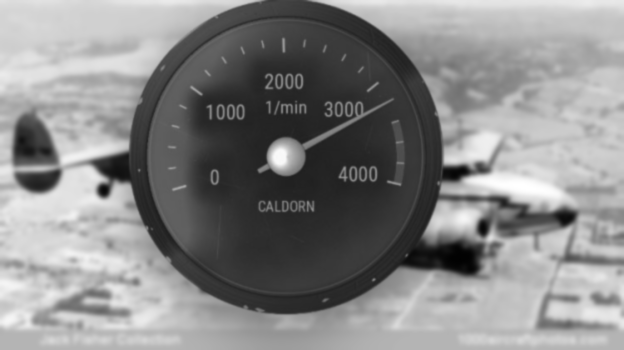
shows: 3200 rpm
